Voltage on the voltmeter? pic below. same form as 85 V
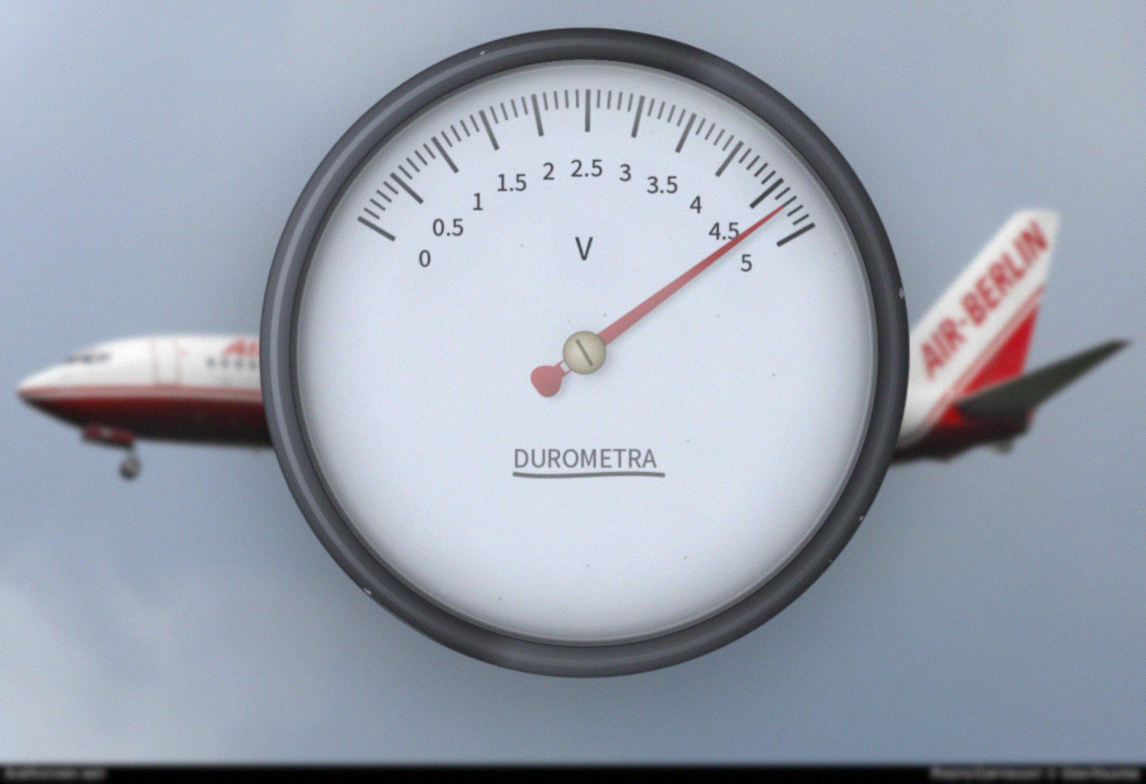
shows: 4.7 V
